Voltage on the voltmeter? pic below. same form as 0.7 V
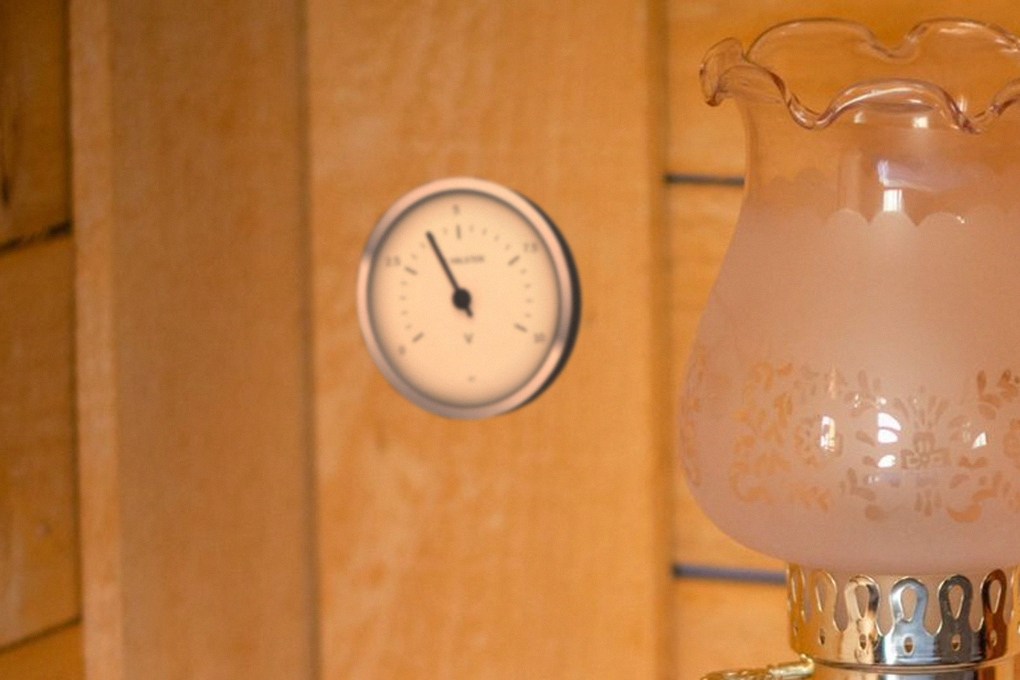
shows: 4 V
